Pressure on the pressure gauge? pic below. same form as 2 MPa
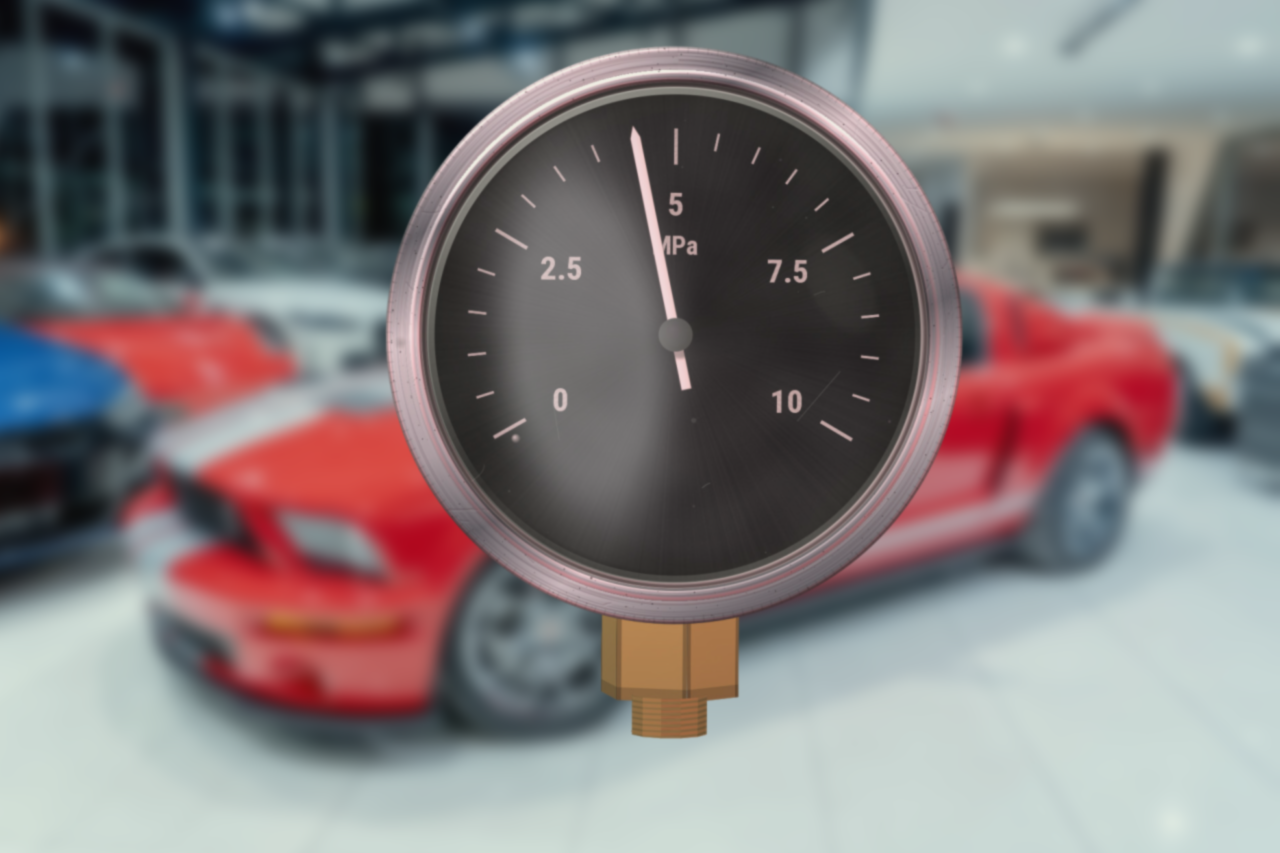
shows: 4.5 MPa
